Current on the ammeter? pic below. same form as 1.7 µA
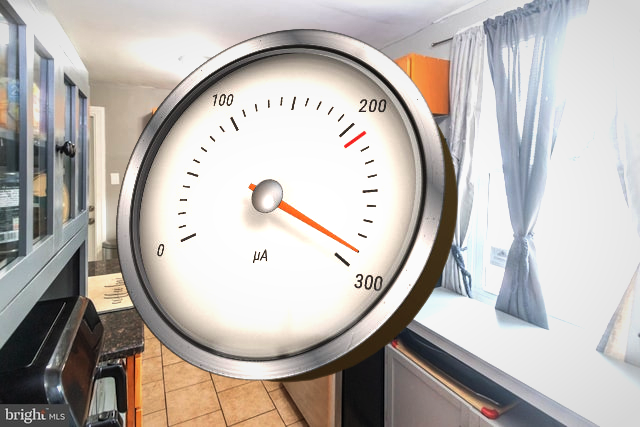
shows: 290 µA
